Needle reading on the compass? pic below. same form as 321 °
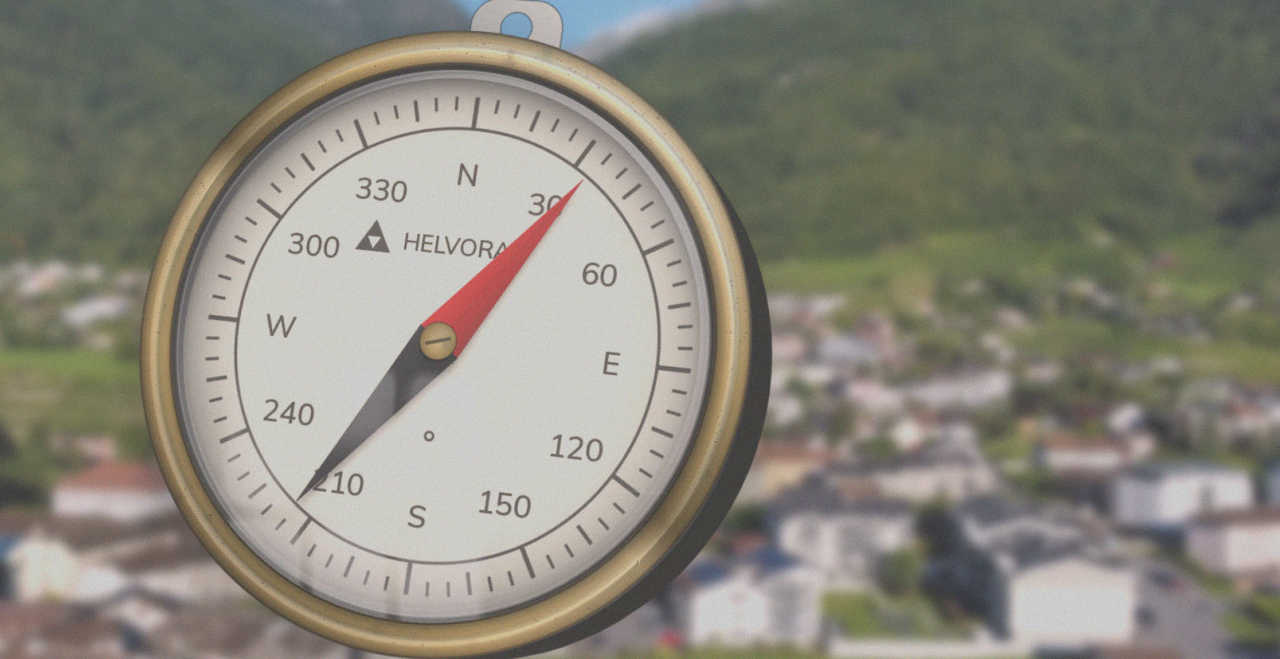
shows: 35 °
